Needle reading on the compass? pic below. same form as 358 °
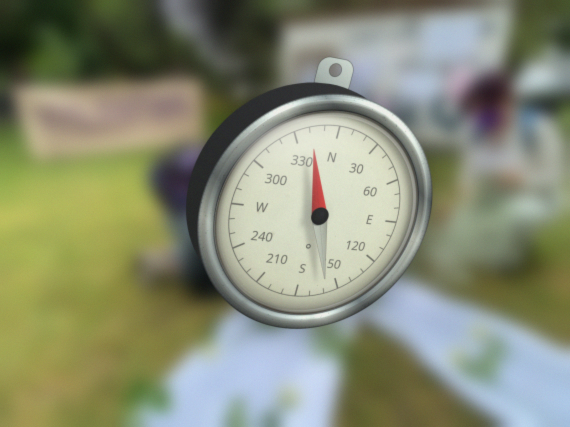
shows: 340 °
